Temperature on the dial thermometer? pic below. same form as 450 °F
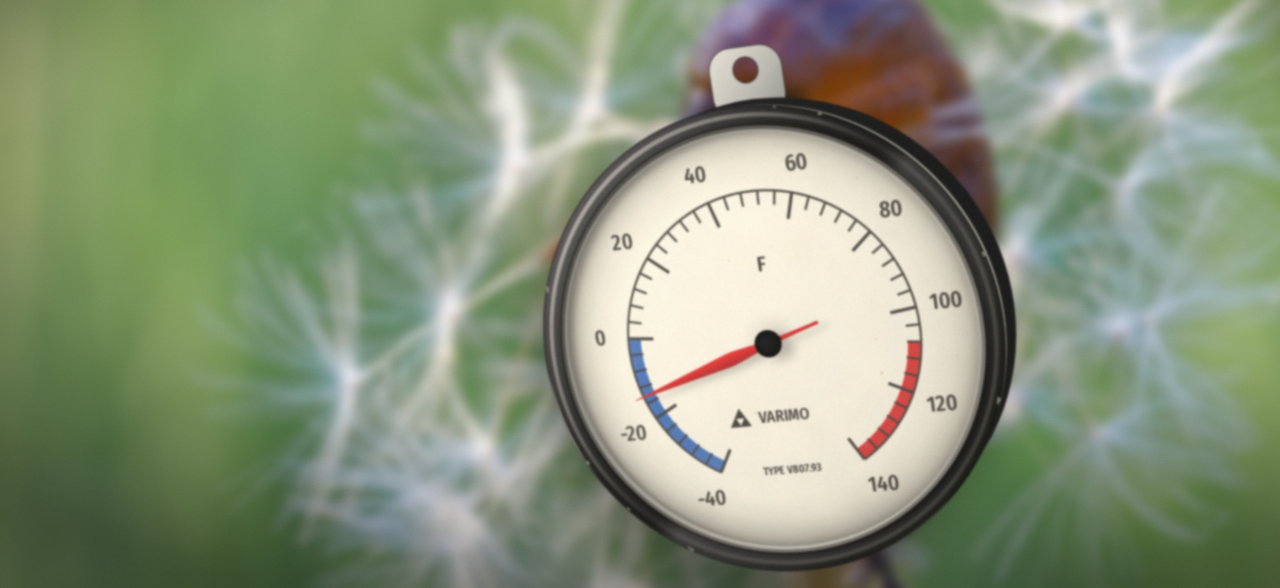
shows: -14 °F
